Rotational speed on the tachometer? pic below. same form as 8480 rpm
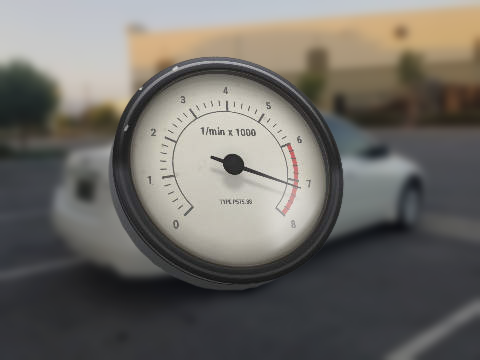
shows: 7200 rpm
